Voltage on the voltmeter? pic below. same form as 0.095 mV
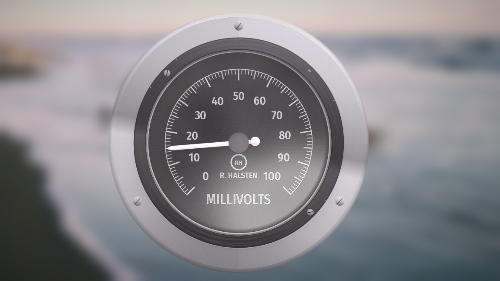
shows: 15 mV
